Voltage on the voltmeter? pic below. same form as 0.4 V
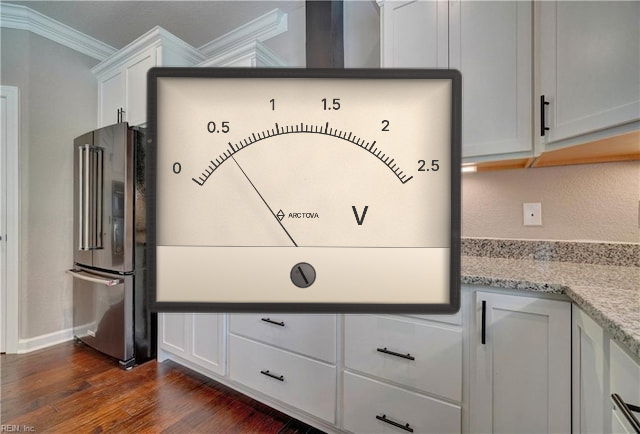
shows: 0.45 V
